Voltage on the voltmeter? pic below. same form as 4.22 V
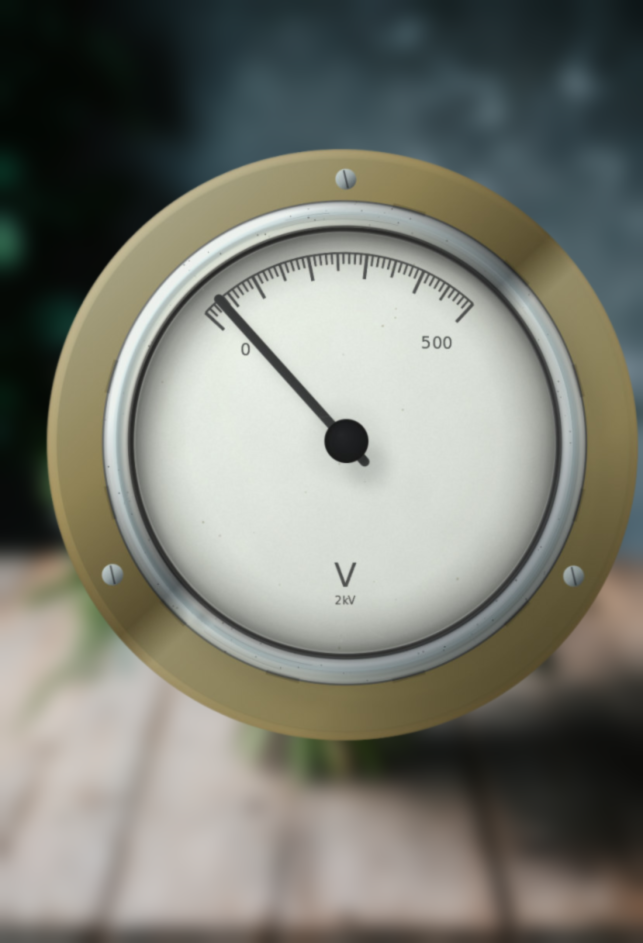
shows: 30 V
